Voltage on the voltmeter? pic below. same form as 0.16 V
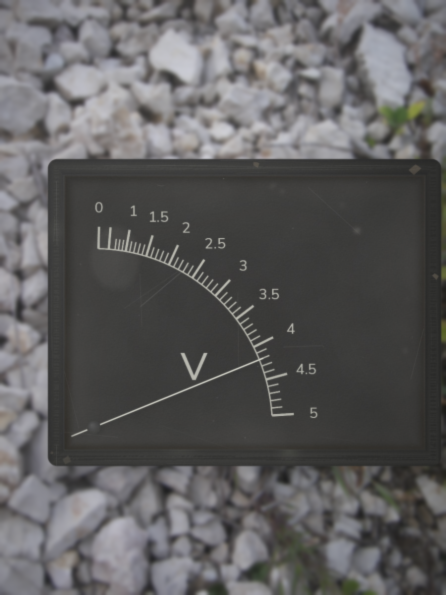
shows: 4.2 V
